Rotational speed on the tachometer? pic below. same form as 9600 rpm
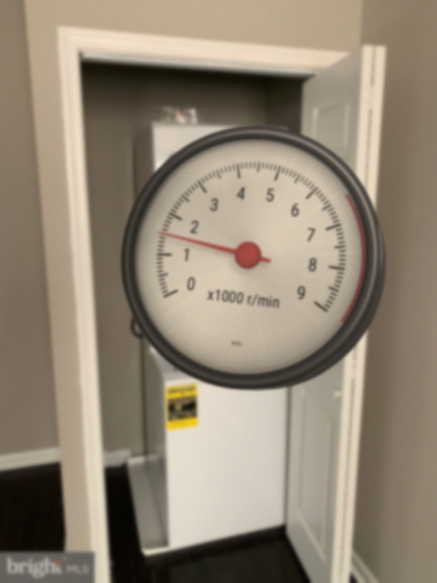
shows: 1500 rpm
